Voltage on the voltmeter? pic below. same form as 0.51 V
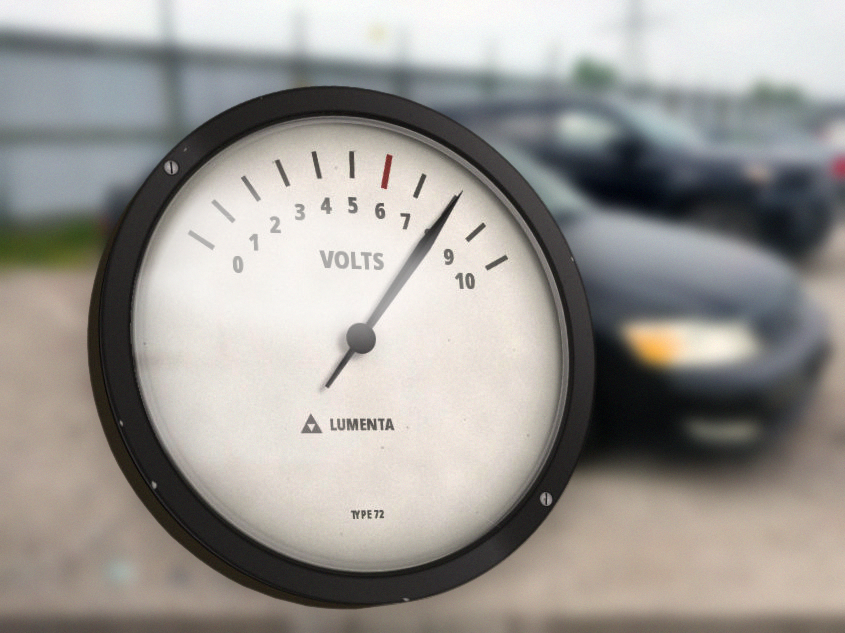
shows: 8 V
